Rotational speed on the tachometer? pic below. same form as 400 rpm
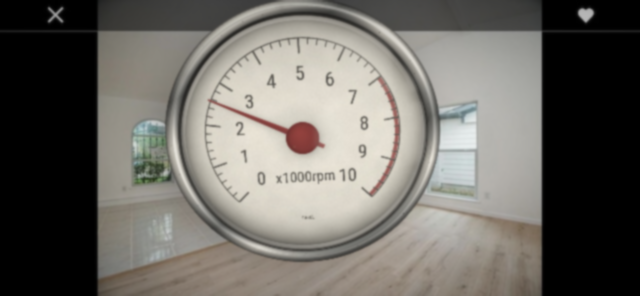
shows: 2600 rpm
